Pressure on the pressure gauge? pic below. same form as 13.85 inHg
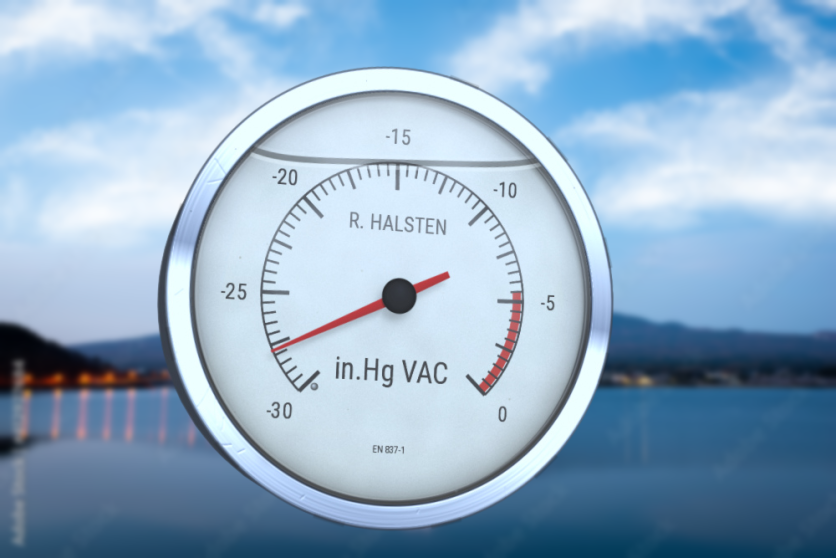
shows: -27.75 inHg
